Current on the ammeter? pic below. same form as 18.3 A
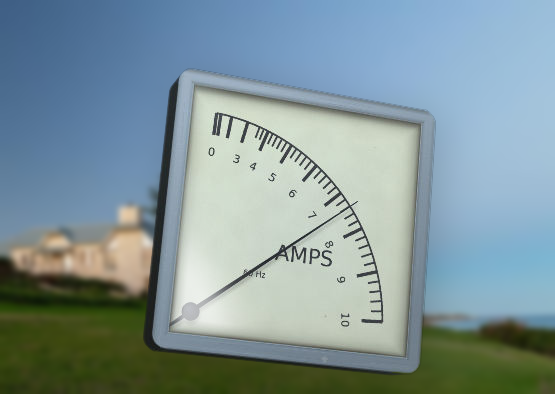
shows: 7.4 A
